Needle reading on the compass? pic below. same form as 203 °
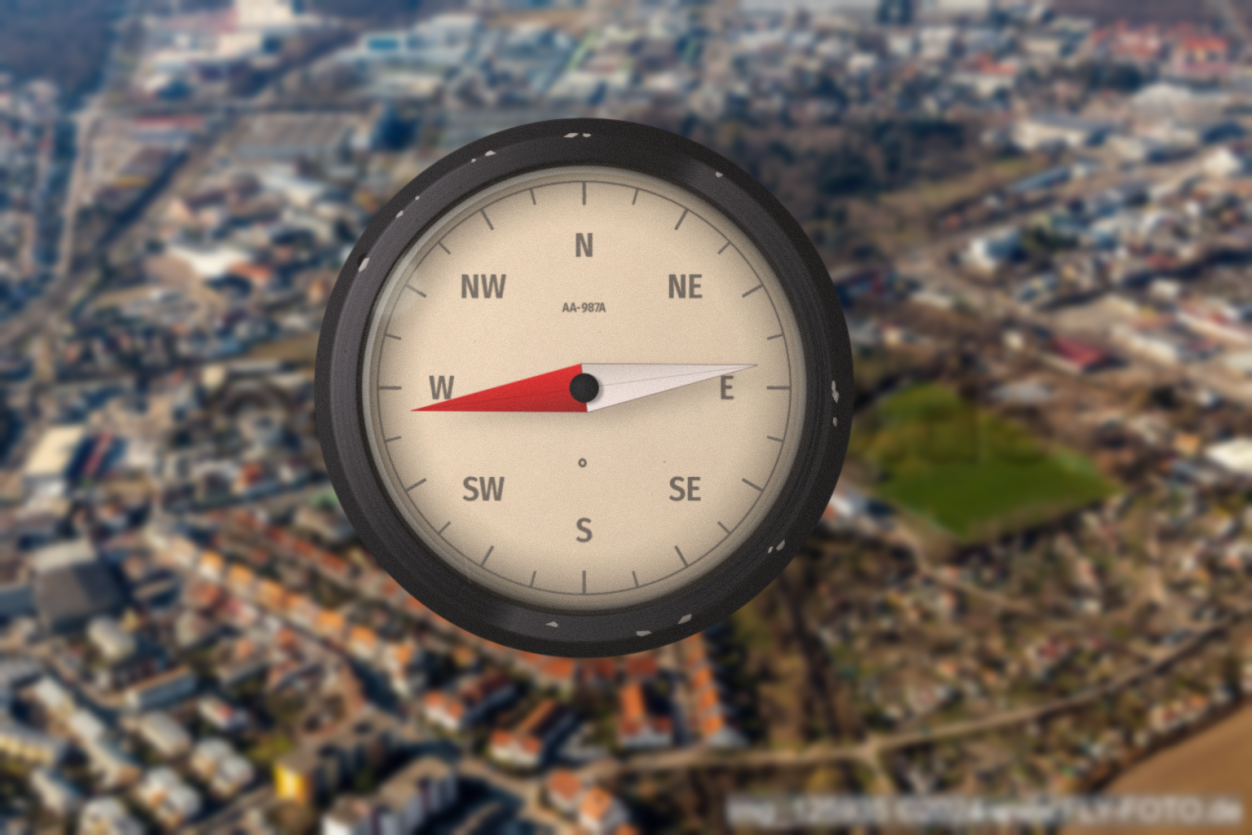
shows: 262.5 °
